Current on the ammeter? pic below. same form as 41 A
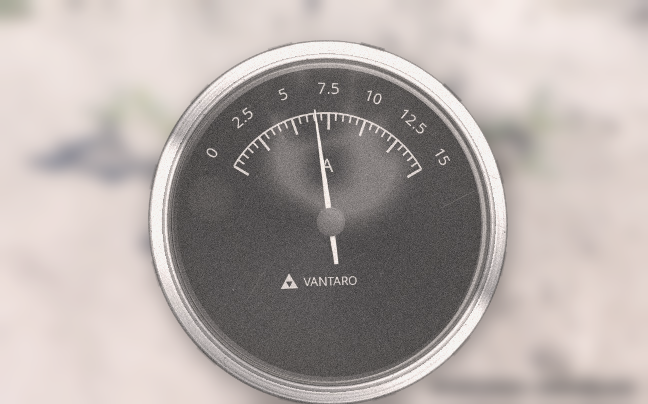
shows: 6.5 A
